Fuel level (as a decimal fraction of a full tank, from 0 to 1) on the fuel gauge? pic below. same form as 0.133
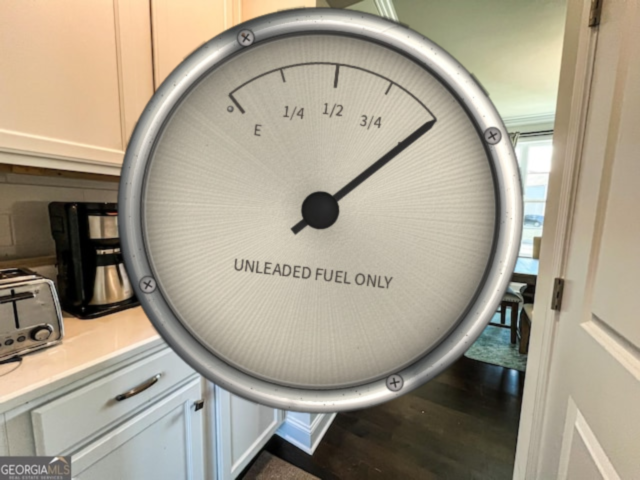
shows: 1
